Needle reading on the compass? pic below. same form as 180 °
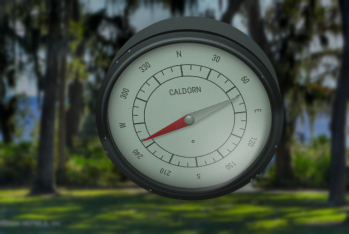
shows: 250 °
